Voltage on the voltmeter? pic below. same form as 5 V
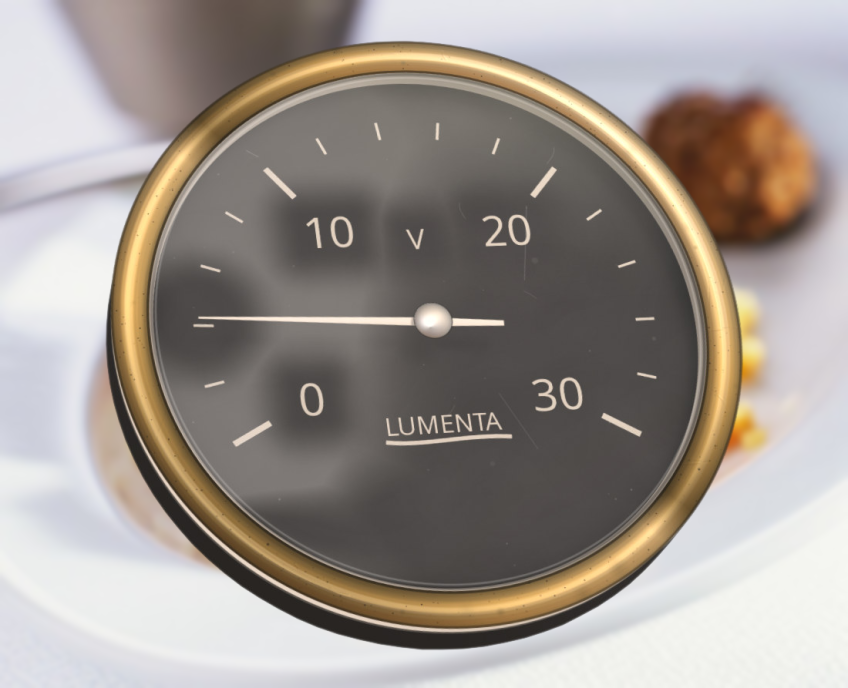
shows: 4 V
